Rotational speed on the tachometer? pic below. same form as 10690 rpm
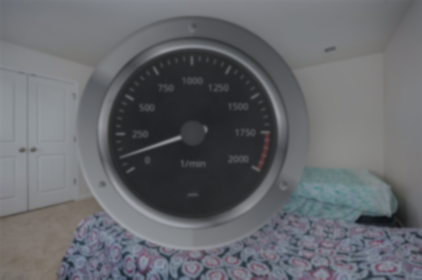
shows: 100 rpm
